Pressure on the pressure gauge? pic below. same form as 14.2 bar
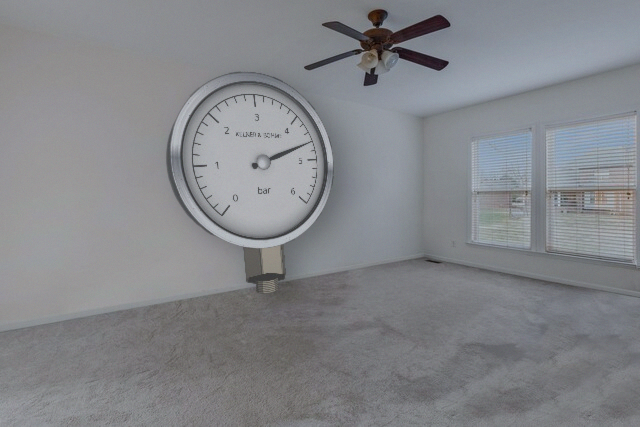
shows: 4.6 bar
